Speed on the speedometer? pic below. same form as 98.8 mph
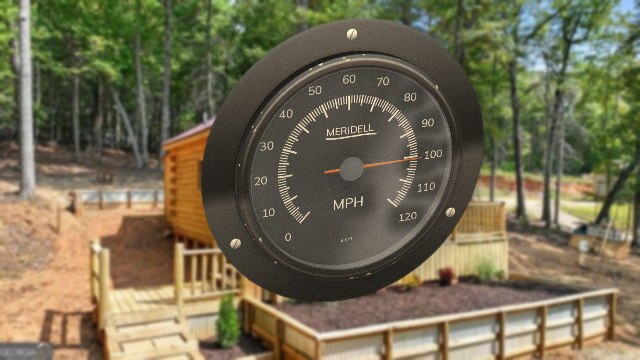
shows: 100 mph
